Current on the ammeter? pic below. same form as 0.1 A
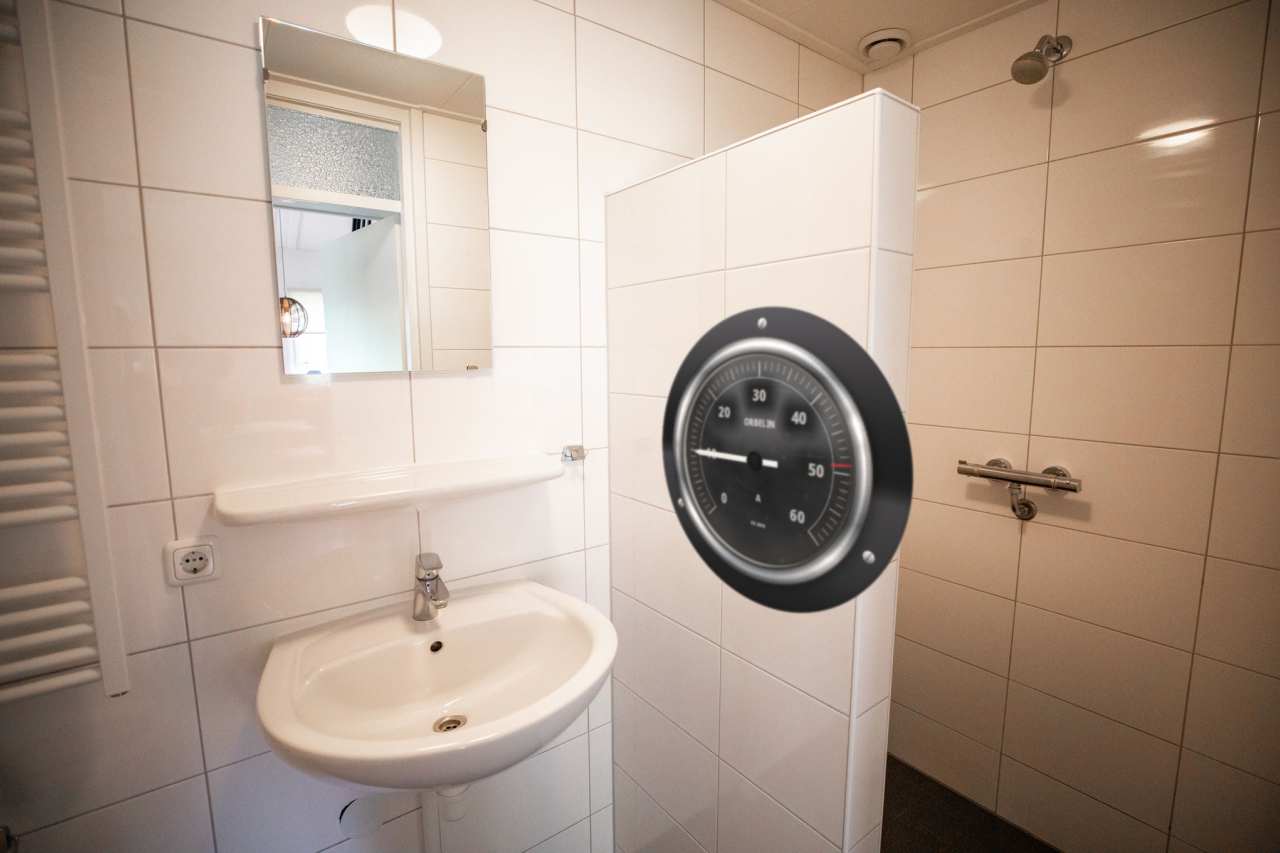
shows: 10 A
